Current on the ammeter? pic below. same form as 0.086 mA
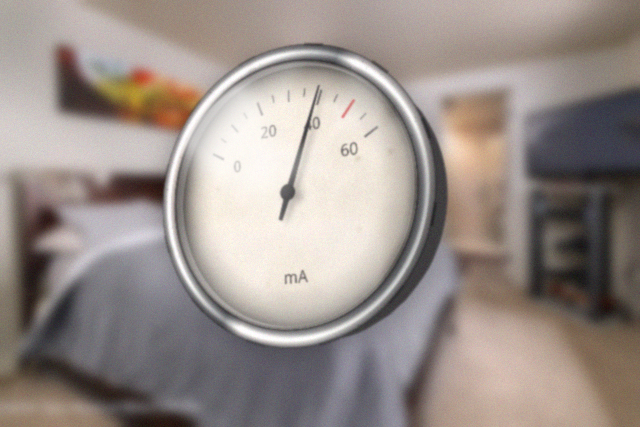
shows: 40 mA
